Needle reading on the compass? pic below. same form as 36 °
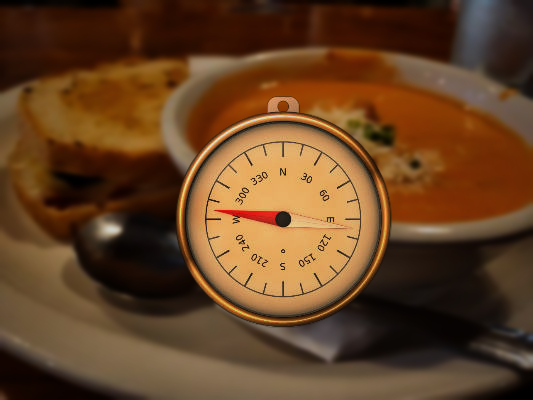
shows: 277.5 °
